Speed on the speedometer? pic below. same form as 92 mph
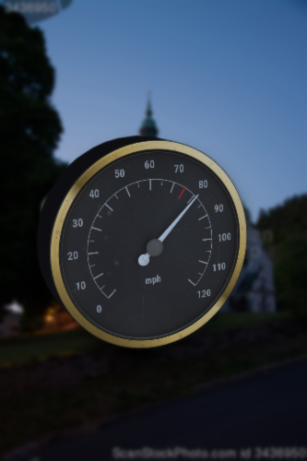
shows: 80 mph
